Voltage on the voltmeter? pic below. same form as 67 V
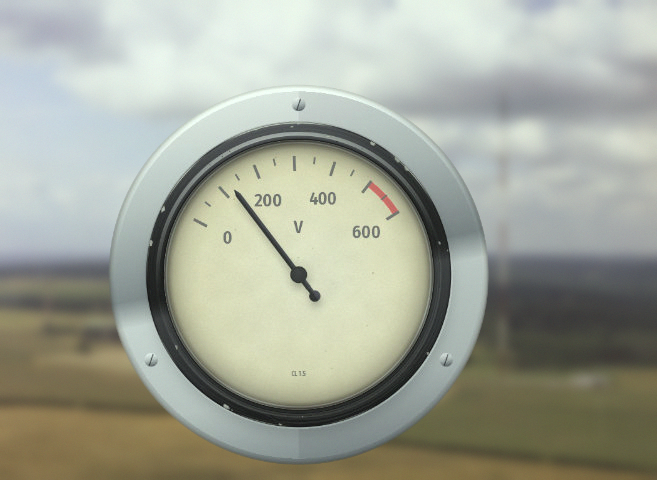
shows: 125 V
